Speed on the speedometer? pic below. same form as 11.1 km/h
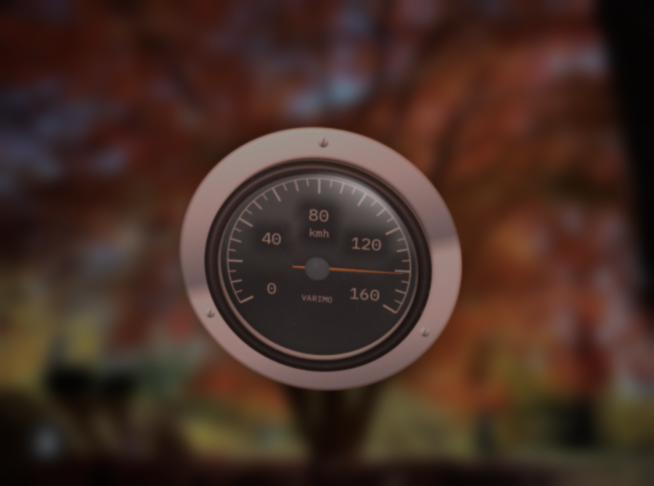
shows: 140 km/h
